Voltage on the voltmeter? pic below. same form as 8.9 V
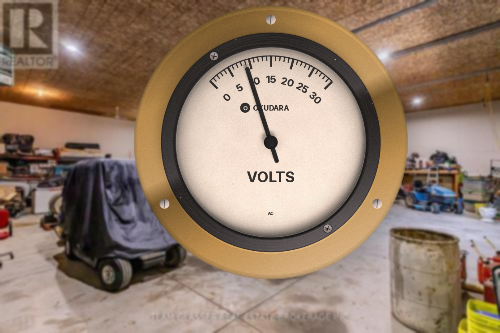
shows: 9 V
